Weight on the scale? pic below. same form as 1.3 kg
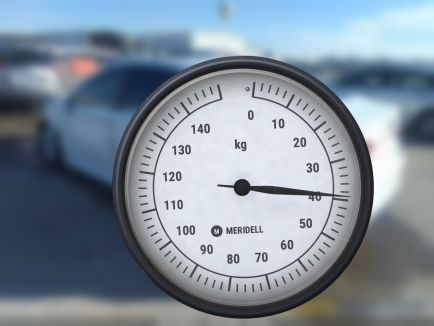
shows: 39 kg
